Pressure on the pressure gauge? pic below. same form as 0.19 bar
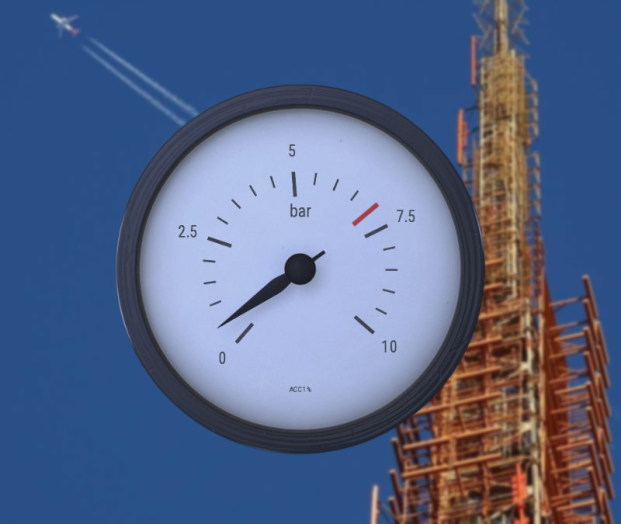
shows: 0.5 bar
